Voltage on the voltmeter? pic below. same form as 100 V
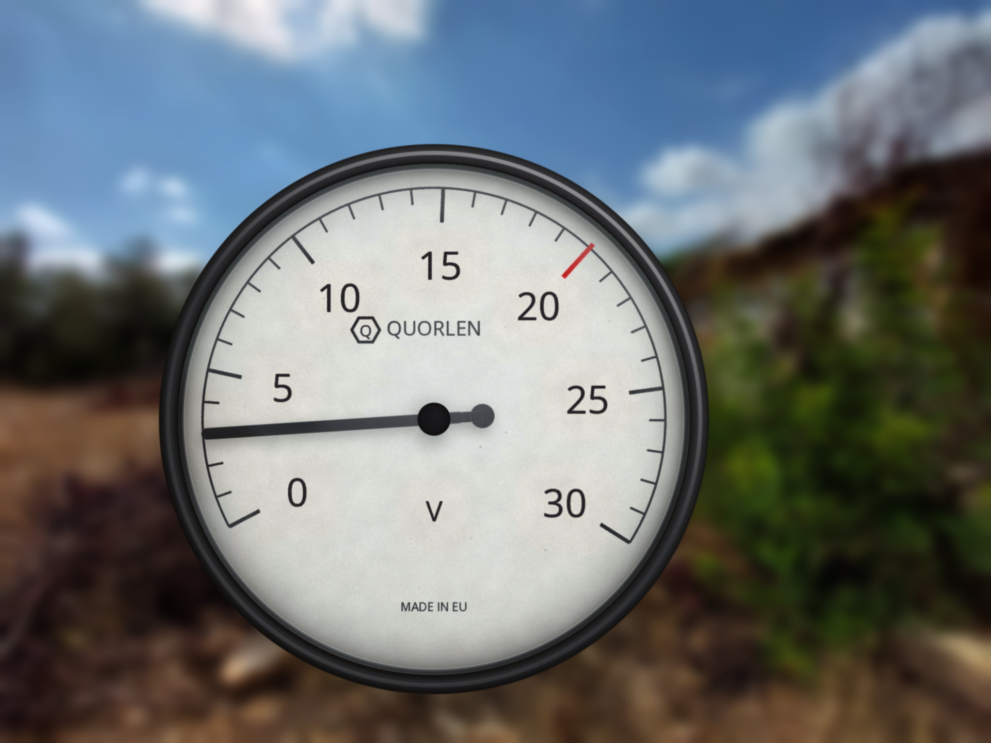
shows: 3 V
